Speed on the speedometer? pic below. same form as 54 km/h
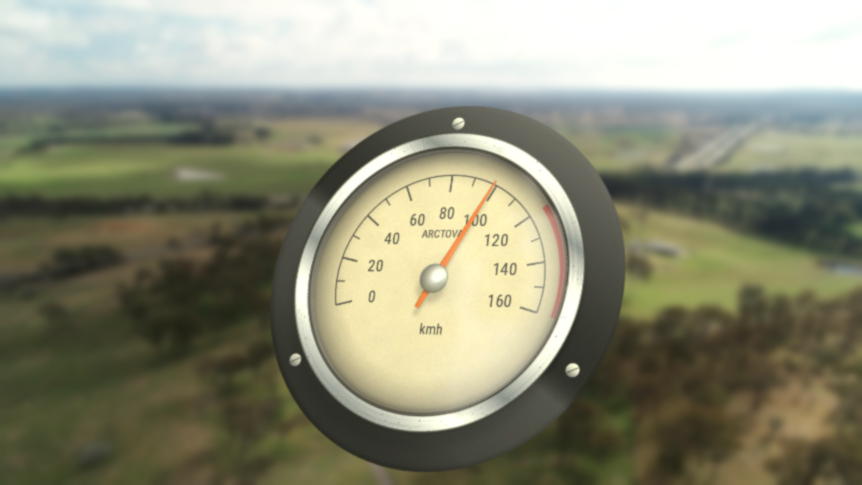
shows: 100 km/h
